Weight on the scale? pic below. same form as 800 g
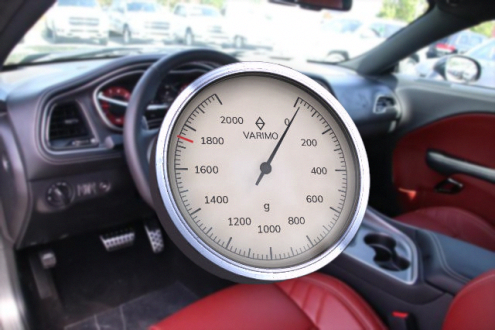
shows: 20 g
